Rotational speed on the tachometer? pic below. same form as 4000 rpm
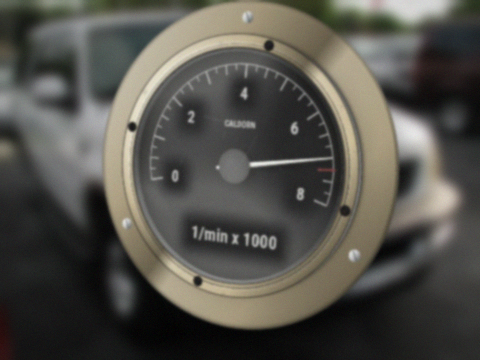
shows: 7000 rpm
